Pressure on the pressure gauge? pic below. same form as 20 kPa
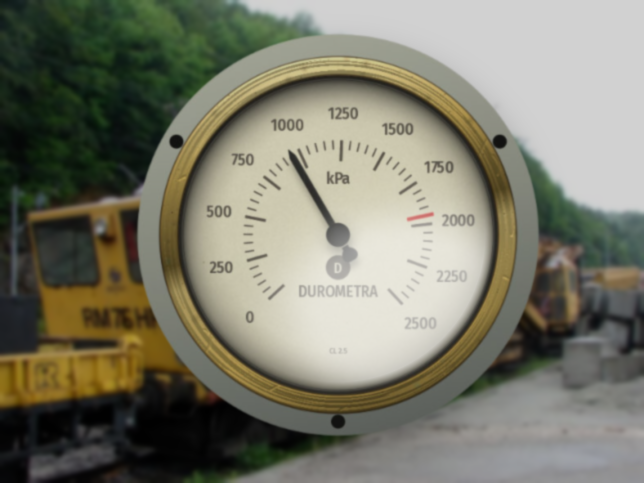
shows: 950 kPa
